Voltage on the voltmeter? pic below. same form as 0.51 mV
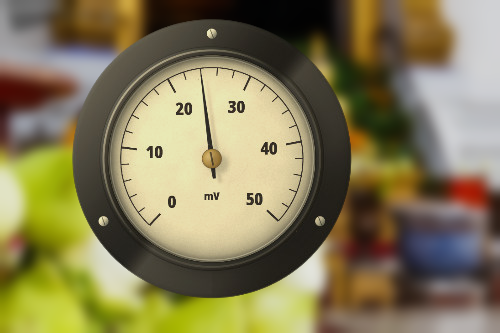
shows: 24 mV
